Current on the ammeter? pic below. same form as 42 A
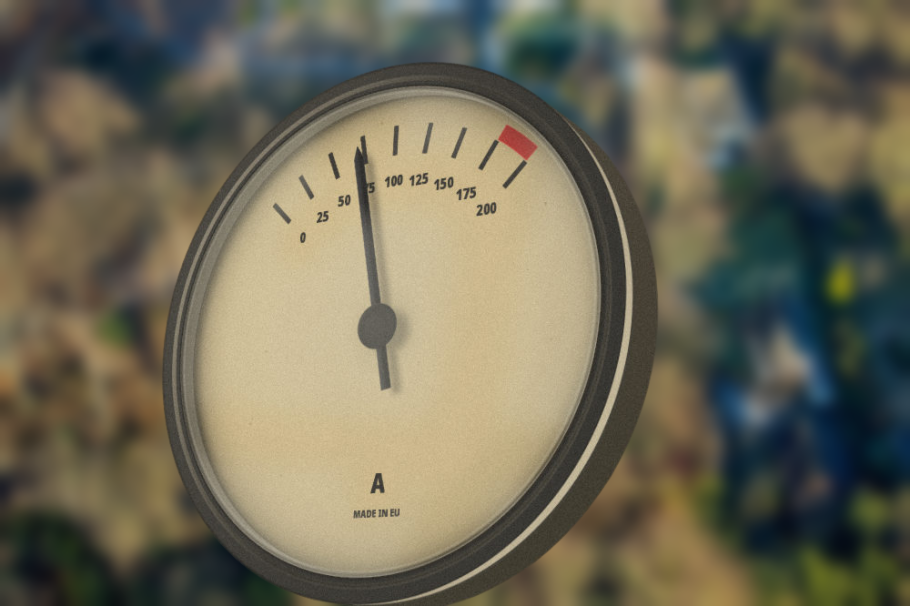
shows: 75 A
